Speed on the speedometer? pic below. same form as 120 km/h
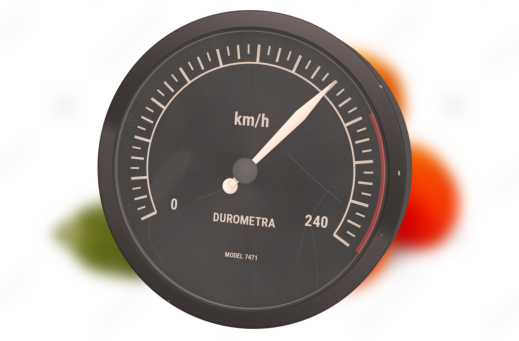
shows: 160 km/h
